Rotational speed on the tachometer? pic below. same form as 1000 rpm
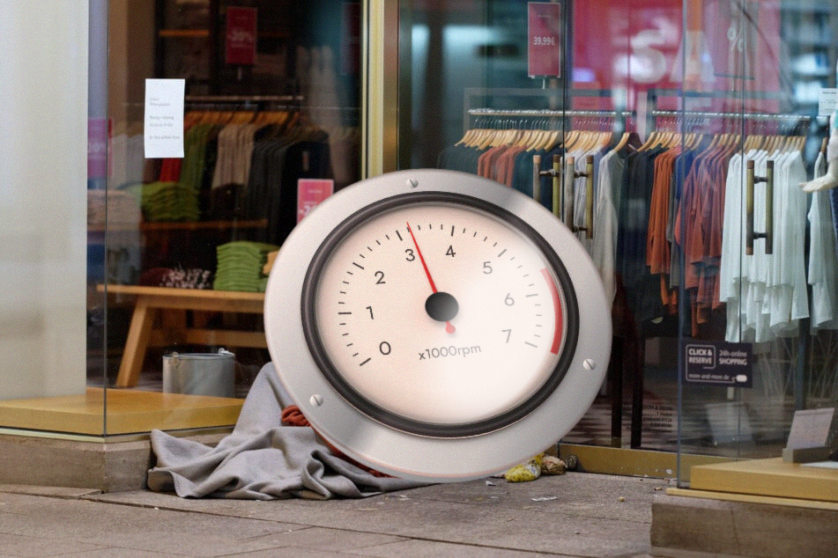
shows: 3200 rpm
